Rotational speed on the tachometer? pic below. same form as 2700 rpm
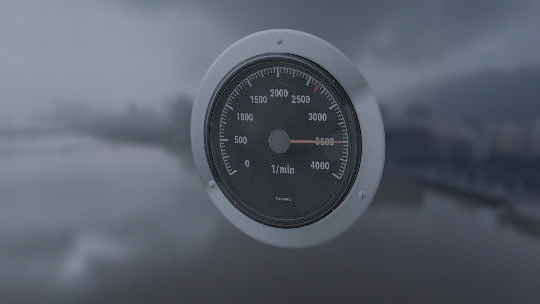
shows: 3500 rpm
